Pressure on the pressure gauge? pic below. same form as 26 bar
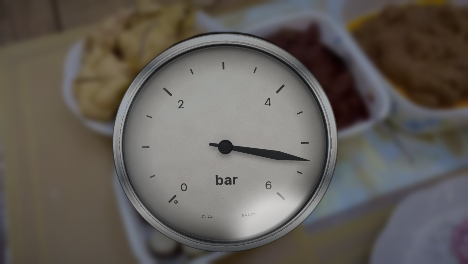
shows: 5.25 bar
